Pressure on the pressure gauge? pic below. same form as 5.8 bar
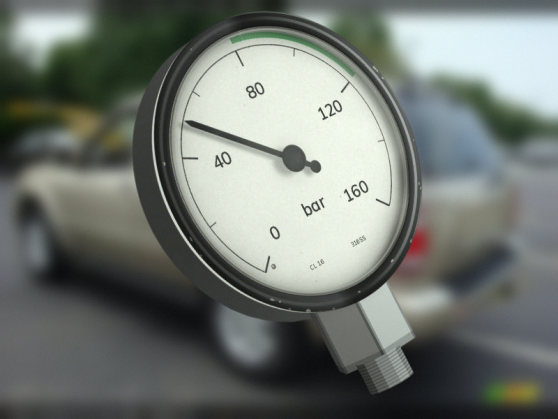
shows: 50 bar
